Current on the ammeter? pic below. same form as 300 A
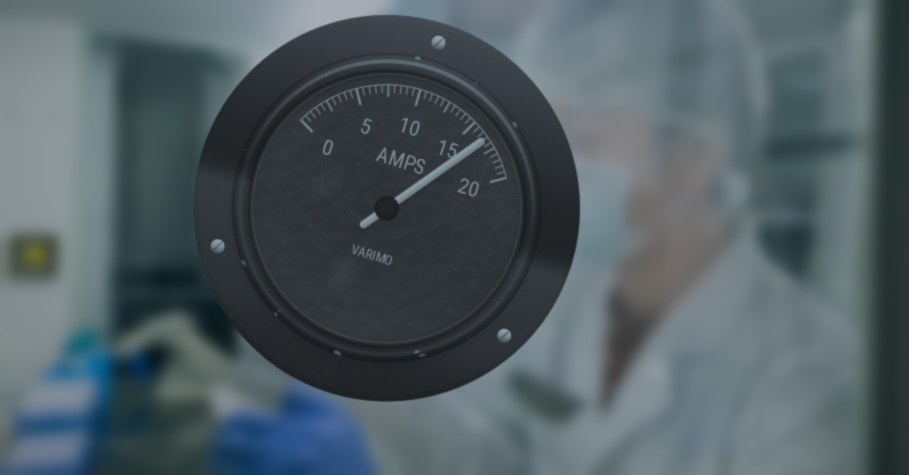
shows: 16.5 A
